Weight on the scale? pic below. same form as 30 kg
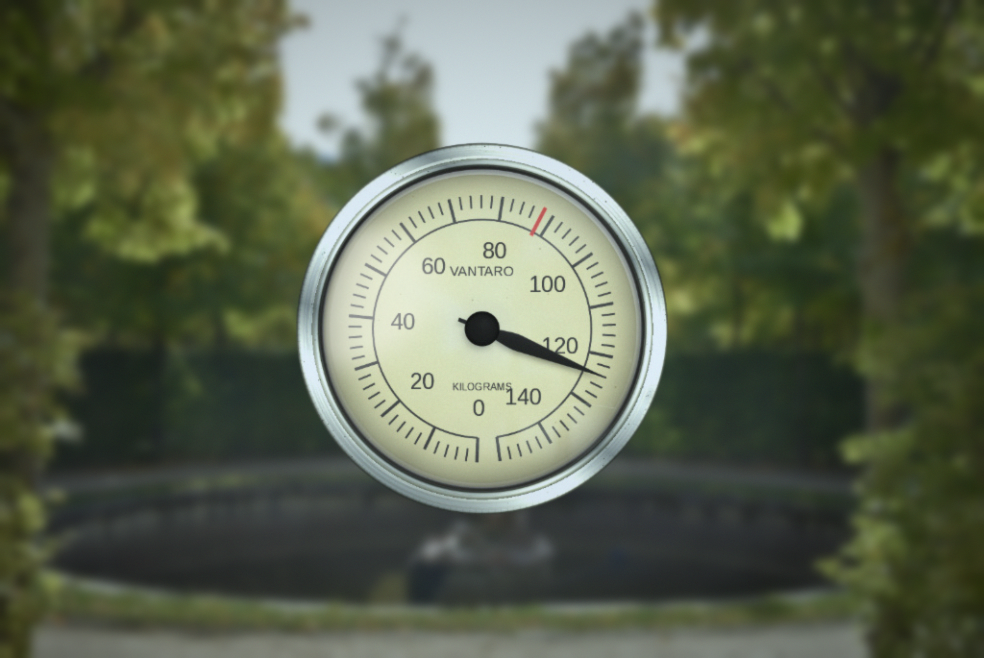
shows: 124 kg
